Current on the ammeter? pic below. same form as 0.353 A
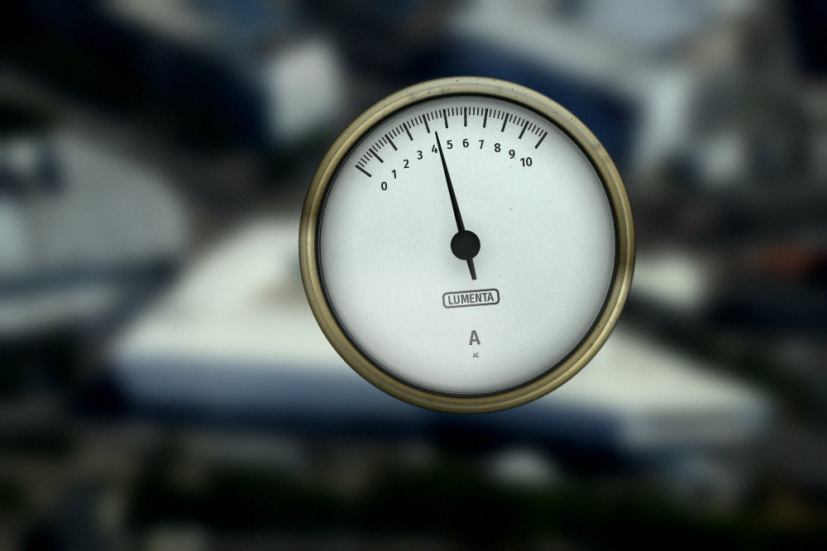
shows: 4.4 A
